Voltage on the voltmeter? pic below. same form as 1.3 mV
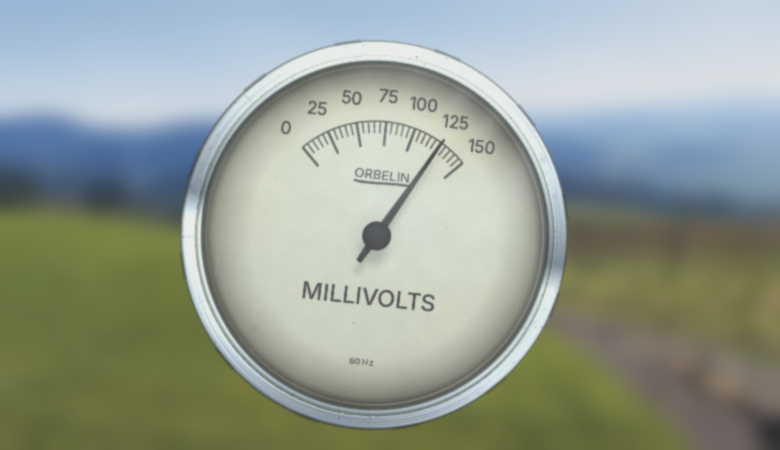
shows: 125 mV
